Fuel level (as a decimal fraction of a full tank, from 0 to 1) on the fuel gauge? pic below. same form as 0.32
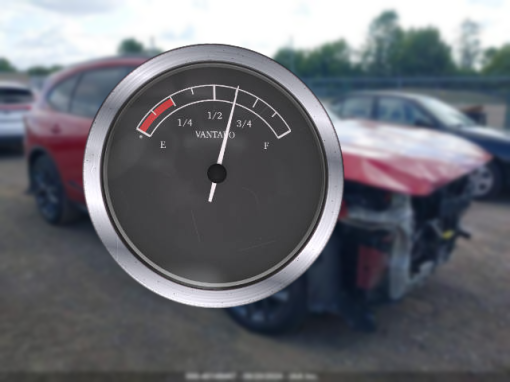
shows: 0.625
